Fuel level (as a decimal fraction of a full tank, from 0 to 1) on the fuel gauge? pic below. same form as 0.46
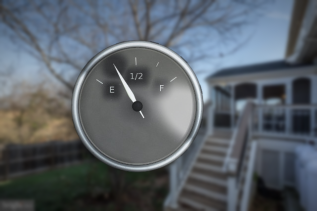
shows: 0.25
